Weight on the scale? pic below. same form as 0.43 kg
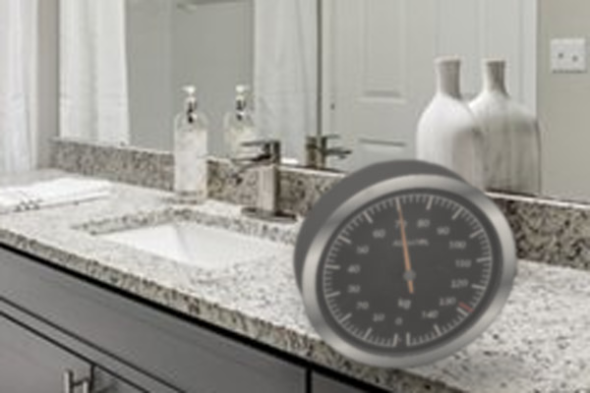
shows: 70 kg
